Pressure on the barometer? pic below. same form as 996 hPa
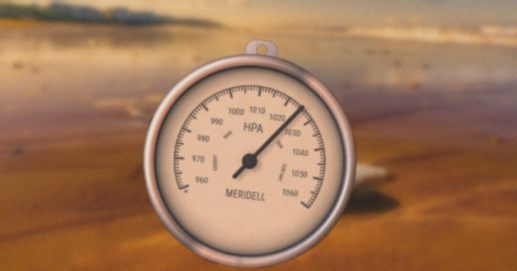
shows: 1025 hPa
